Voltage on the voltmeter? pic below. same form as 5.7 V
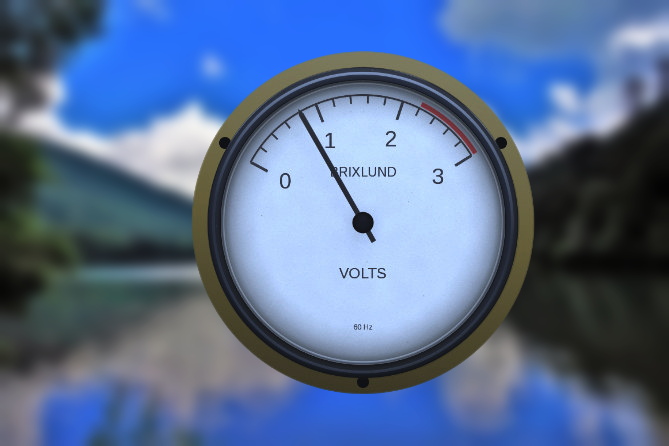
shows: 0.8 V
